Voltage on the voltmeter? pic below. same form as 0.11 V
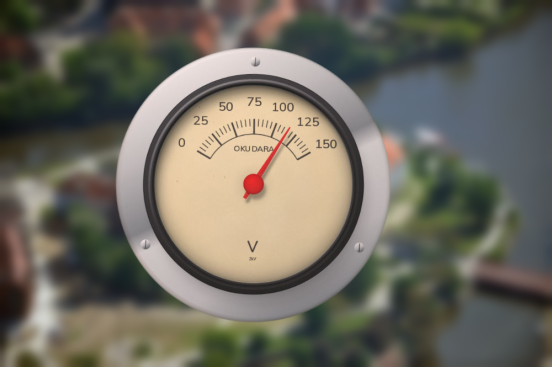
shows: 115 V
